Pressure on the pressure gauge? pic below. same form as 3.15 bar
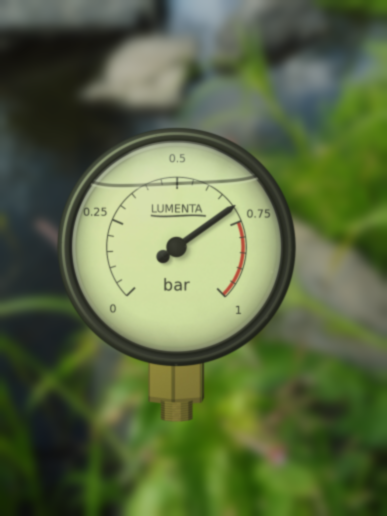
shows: 0.7 bar
